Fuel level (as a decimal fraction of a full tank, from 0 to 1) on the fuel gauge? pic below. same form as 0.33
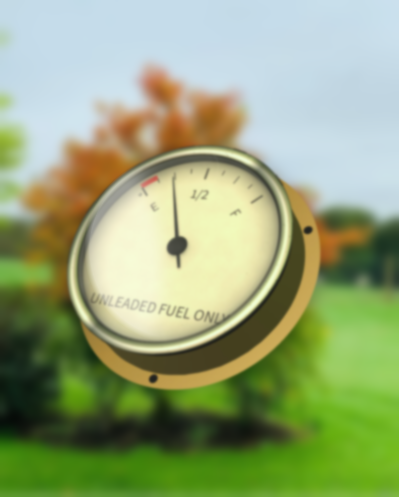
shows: 0.25
